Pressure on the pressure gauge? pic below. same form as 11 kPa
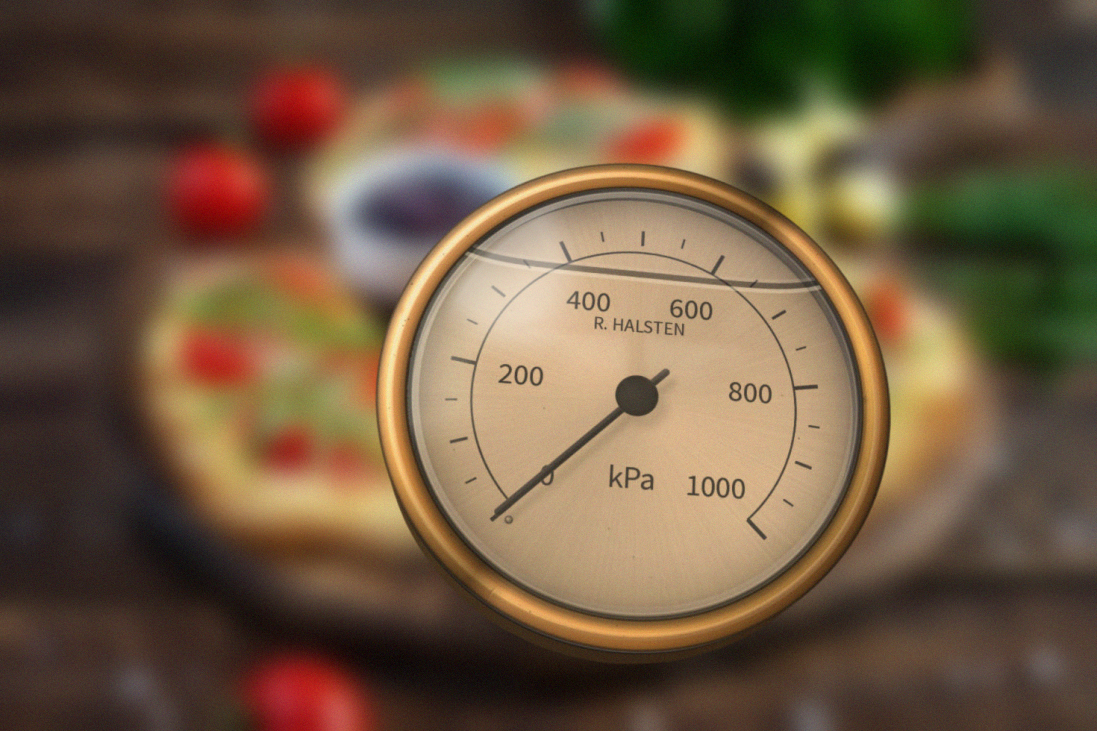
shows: 0 kPa
